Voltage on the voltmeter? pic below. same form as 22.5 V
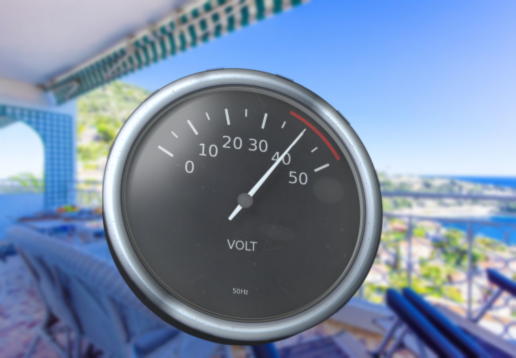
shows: 40 V
